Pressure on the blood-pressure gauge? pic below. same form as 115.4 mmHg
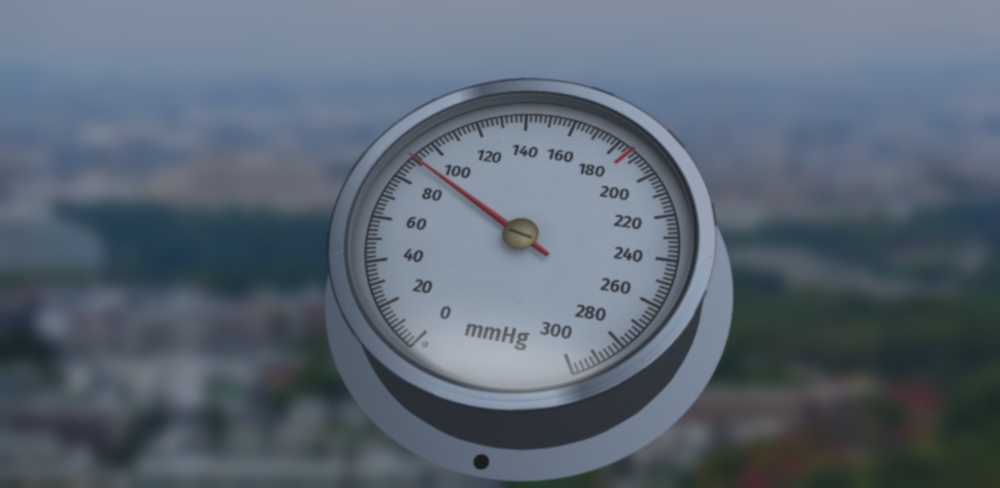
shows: 90 mmHg
